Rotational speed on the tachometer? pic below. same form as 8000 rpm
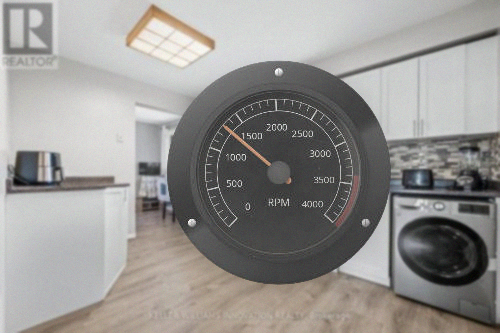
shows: 1300 rpm
